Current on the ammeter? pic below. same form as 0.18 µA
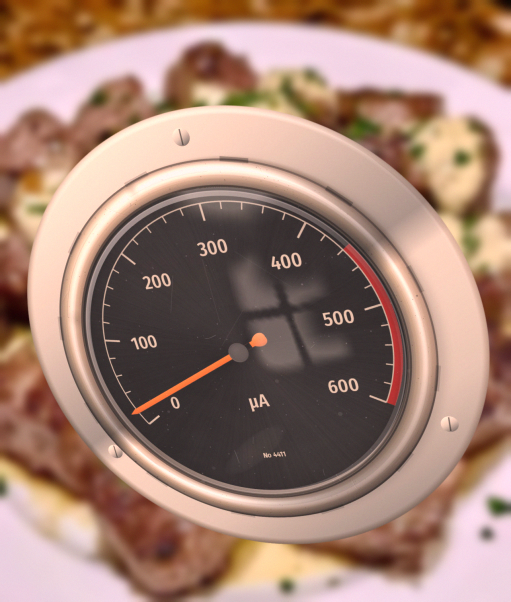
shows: 20 µA
